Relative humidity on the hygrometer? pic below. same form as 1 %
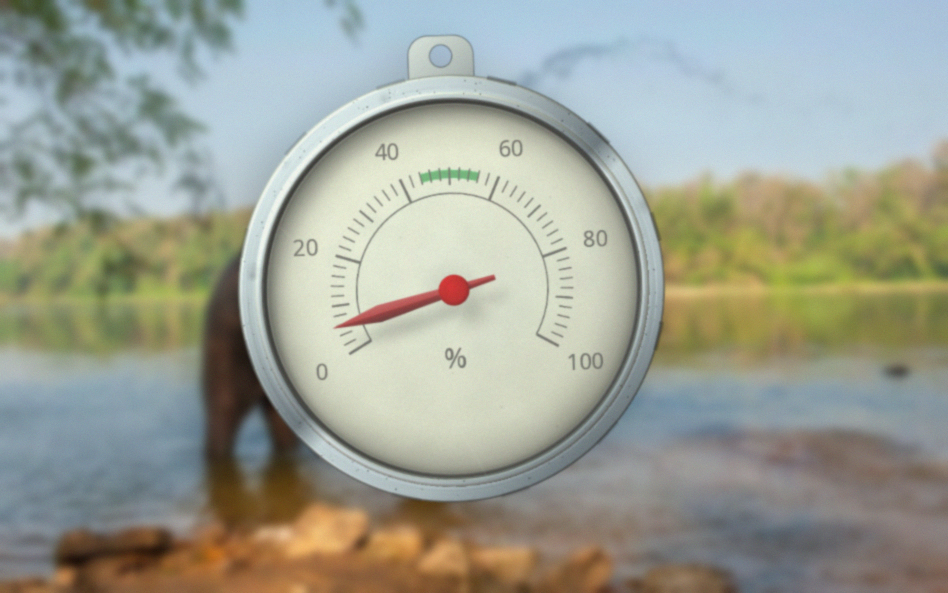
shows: 6 %
